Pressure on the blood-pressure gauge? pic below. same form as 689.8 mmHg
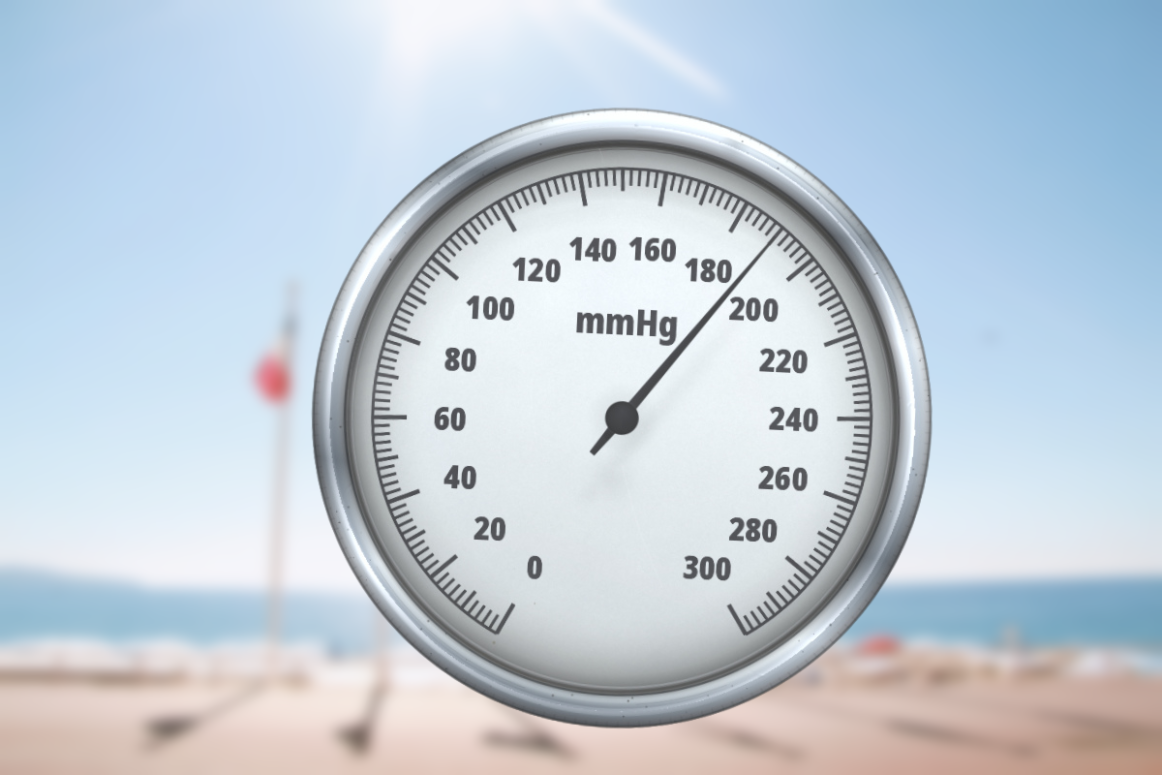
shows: 190 mmHg
